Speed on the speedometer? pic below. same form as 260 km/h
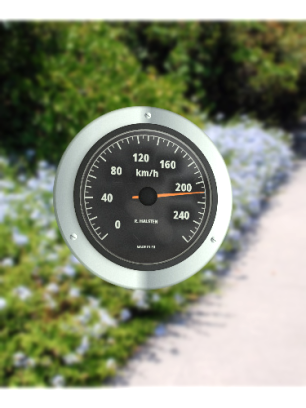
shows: 210 km/h
